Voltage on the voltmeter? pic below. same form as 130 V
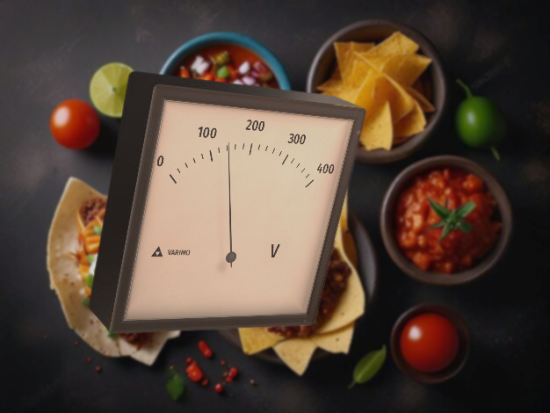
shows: 140 V
